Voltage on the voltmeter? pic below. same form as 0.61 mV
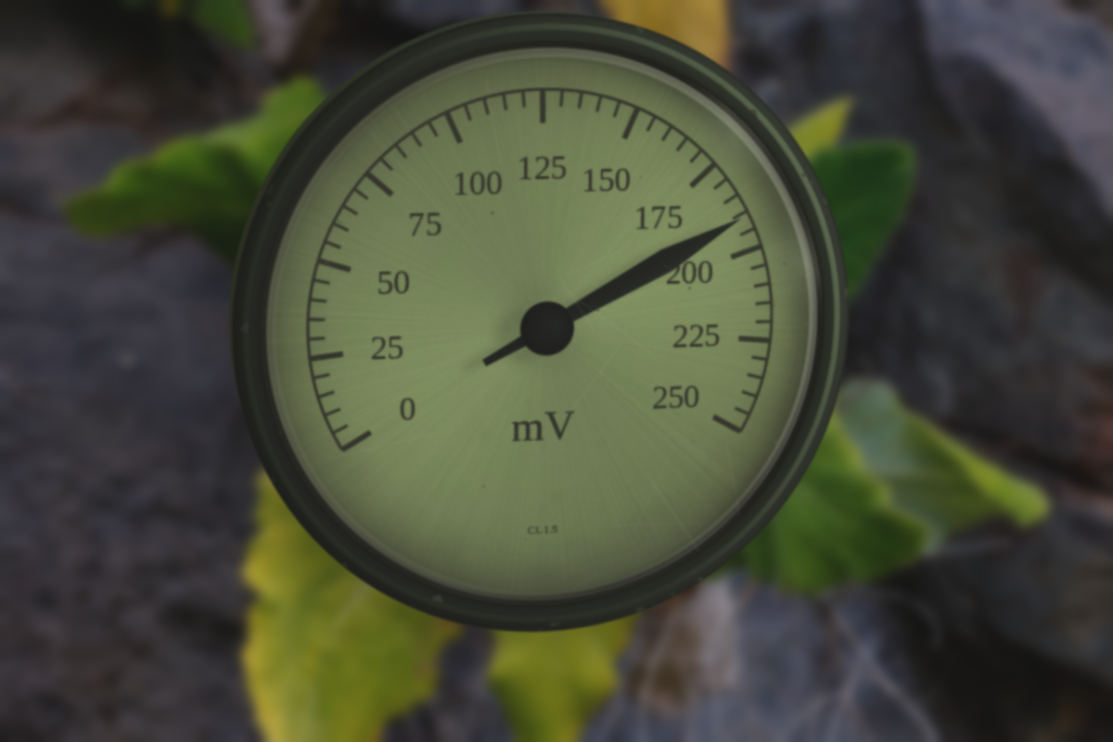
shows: 190 mV
